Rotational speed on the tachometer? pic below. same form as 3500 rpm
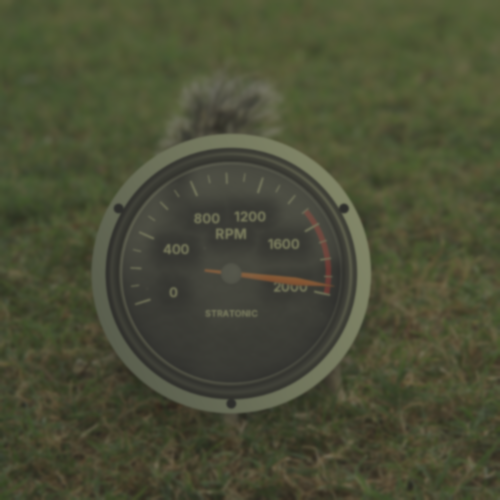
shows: 1950 rpm
